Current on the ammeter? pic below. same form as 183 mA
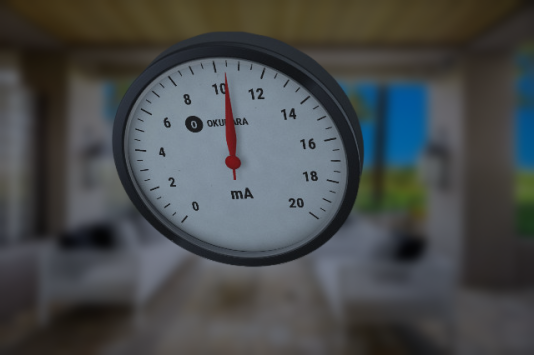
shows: 10.5 mA
